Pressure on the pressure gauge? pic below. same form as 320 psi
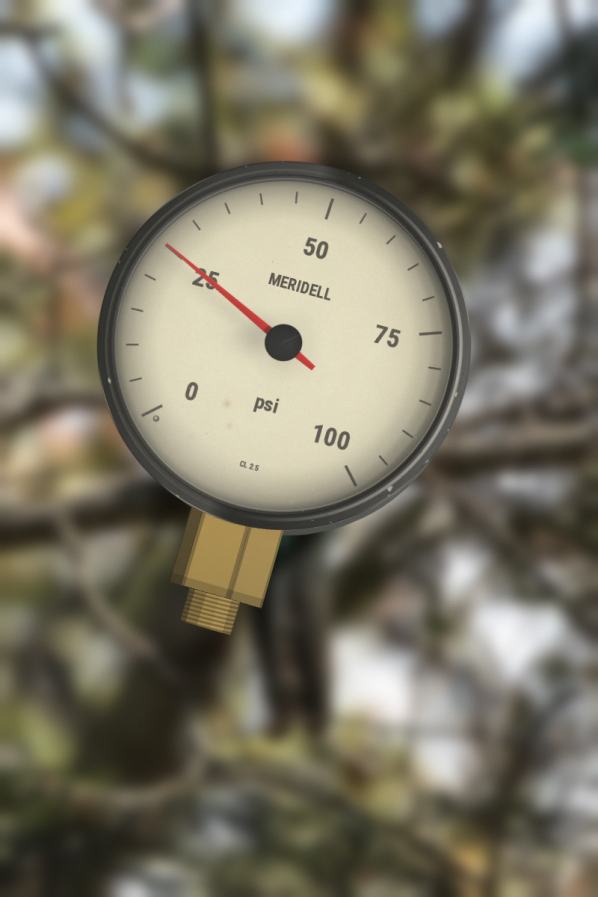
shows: 25 psi
